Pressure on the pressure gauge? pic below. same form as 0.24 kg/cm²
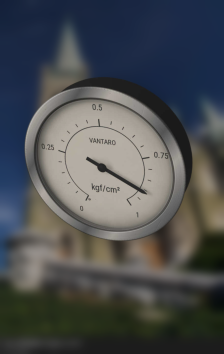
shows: 0.9 kg/cm²
